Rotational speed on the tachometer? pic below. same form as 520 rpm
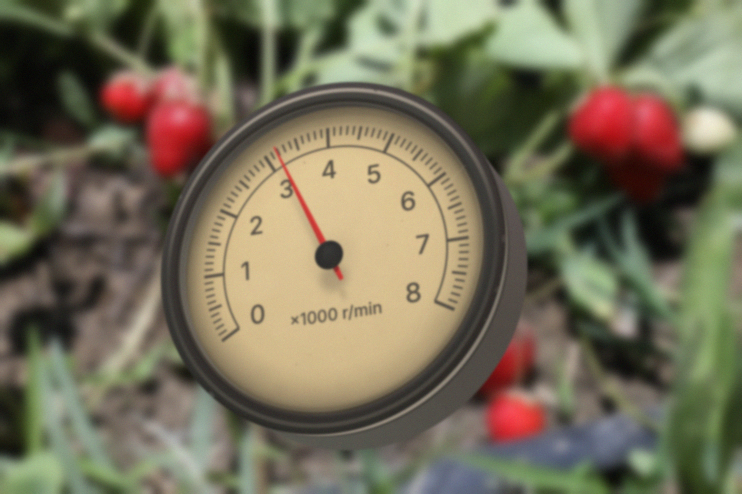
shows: 3200 rpm
